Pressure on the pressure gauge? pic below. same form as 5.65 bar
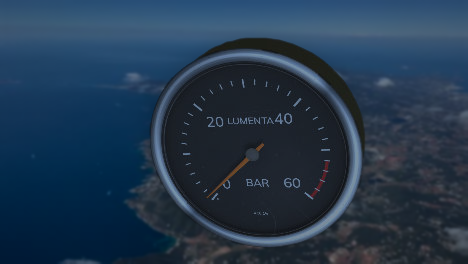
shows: 1 bar
